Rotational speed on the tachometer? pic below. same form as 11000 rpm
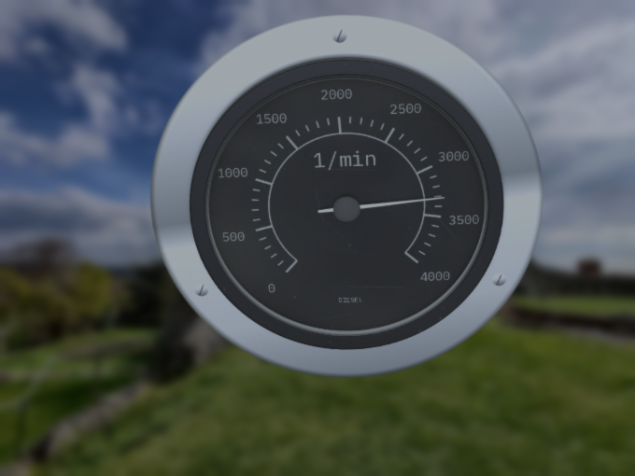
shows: 3300 rpm
